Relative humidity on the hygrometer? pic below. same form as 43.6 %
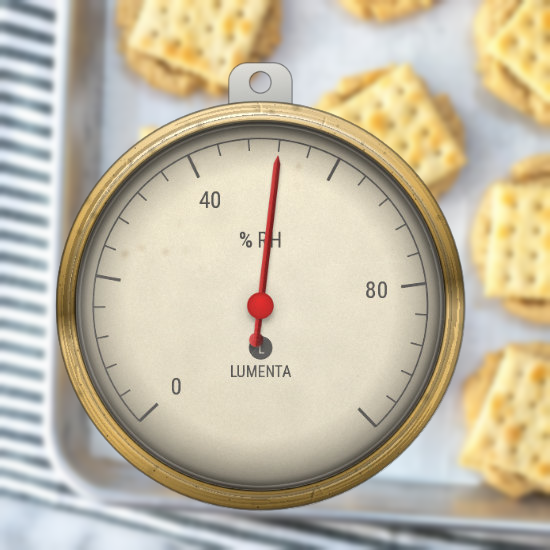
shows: 52 %
